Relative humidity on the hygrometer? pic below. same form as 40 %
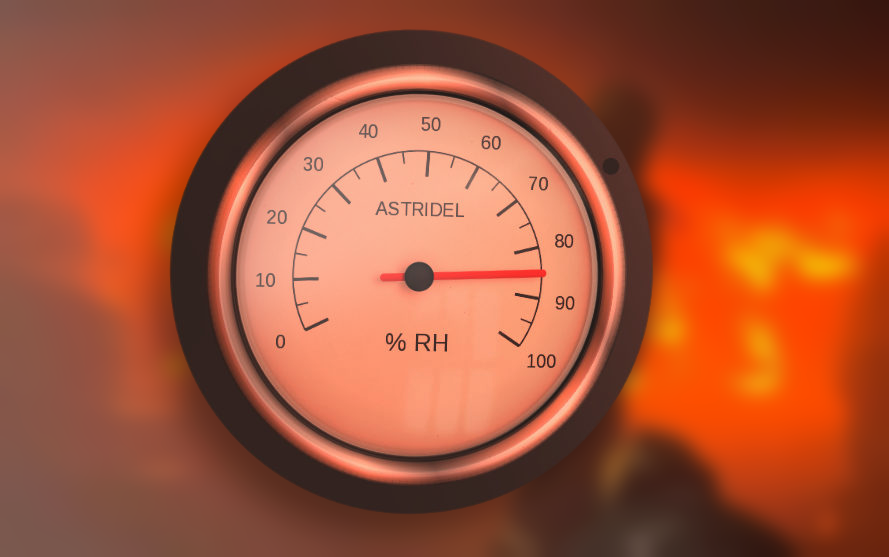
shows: 85 %
